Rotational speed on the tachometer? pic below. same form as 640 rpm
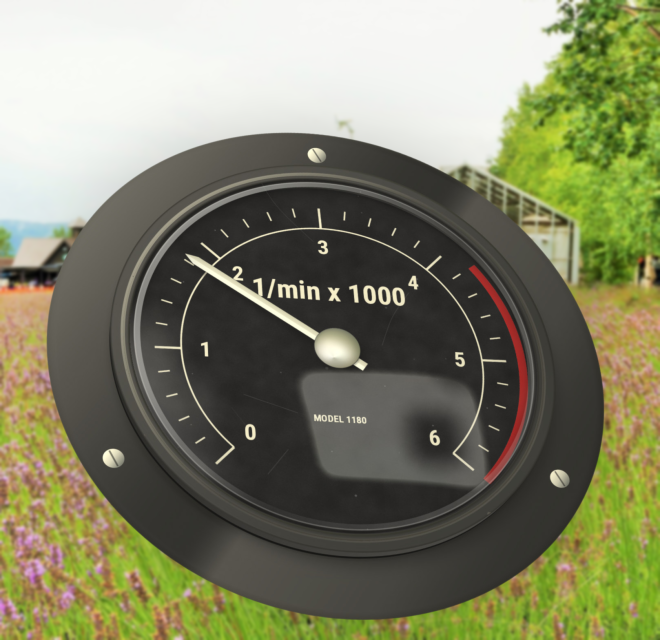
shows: 1800 rpm
